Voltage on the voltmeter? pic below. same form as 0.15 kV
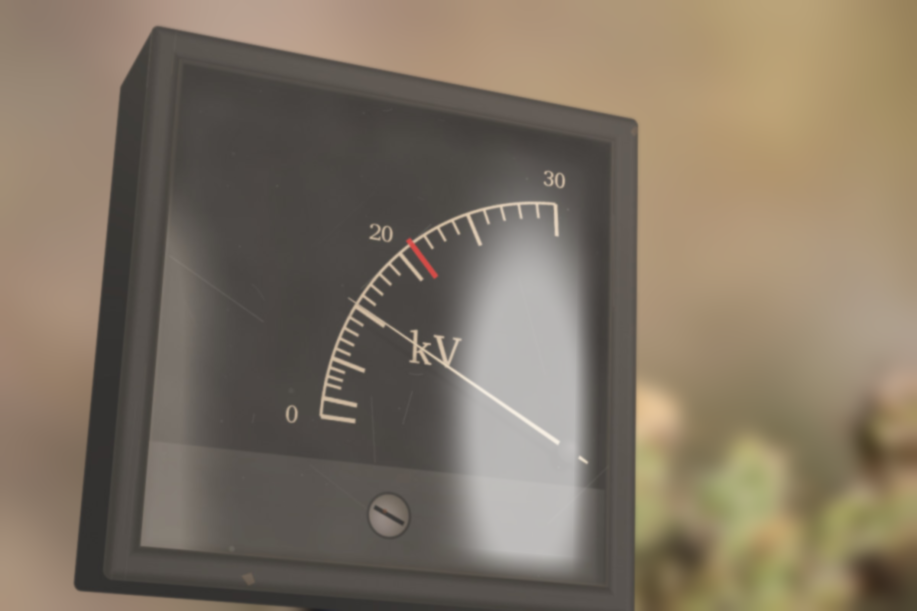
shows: 15 kV
